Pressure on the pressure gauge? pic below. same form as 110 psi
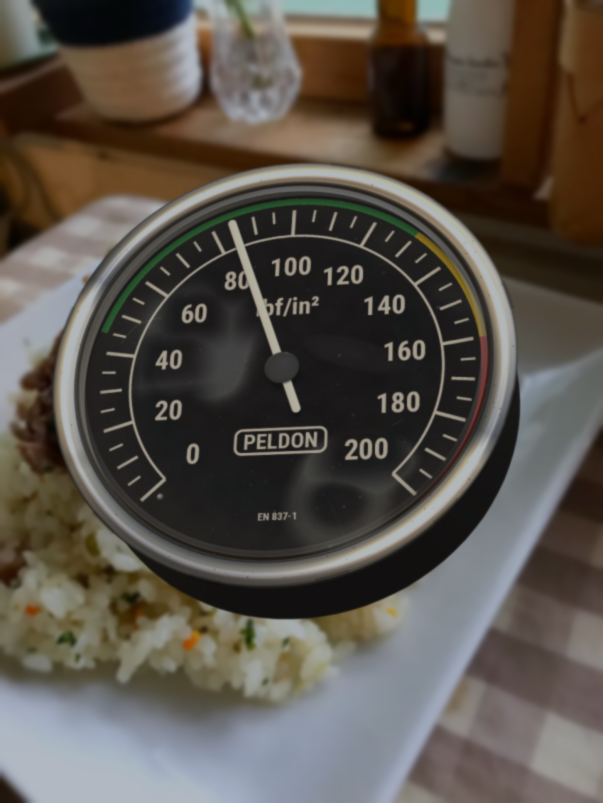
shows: 85 psi
